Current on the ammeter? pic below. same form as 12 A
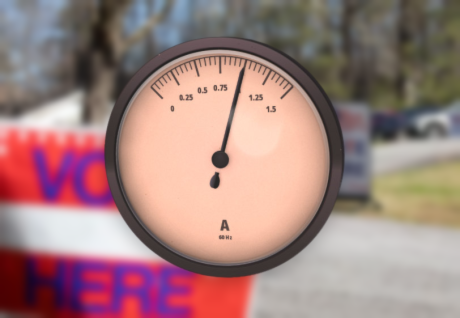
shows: 1 A
